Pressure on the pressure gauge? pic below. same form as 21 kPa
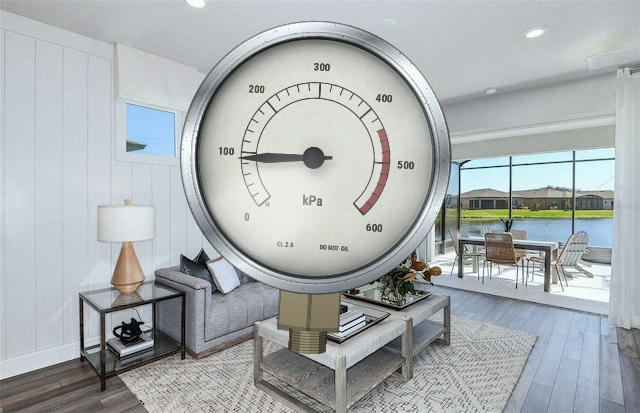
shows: 90 kPa
